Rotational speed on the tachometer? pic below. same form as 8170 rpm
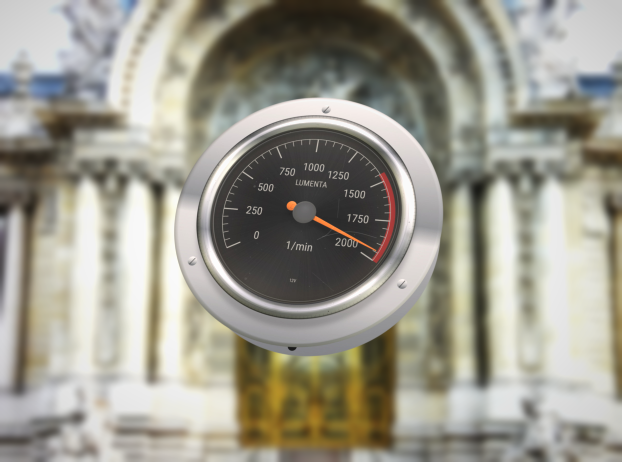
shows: 1950 rpm
